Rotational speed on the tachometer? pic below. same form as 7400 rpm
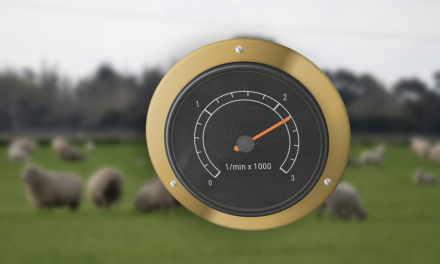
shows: 2200 rpm
